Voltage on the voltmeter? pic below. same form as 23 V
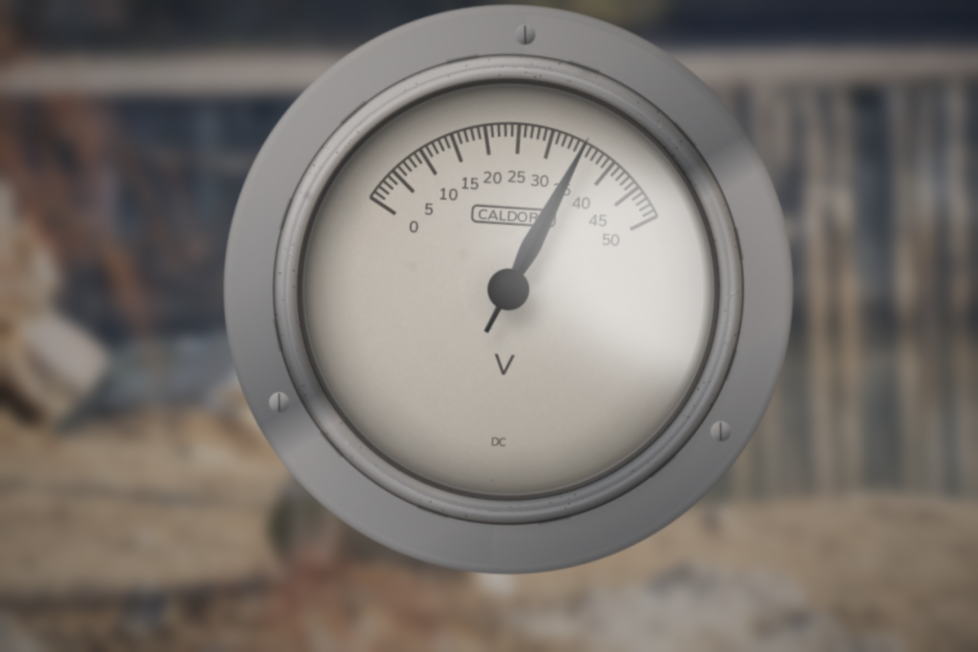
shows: 35 V
